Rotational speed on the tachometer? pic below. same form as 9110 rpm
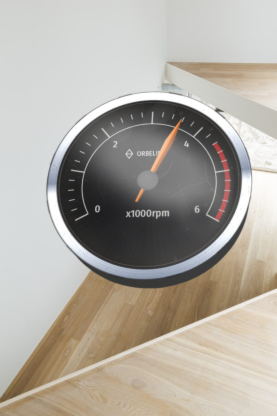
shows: 3600 rpm
